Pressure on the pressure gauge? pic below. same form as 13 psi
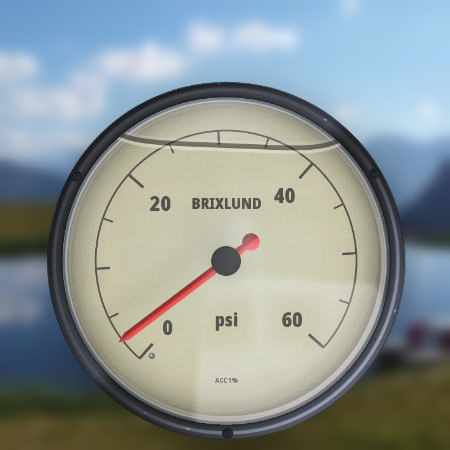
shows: 2.5 psi
